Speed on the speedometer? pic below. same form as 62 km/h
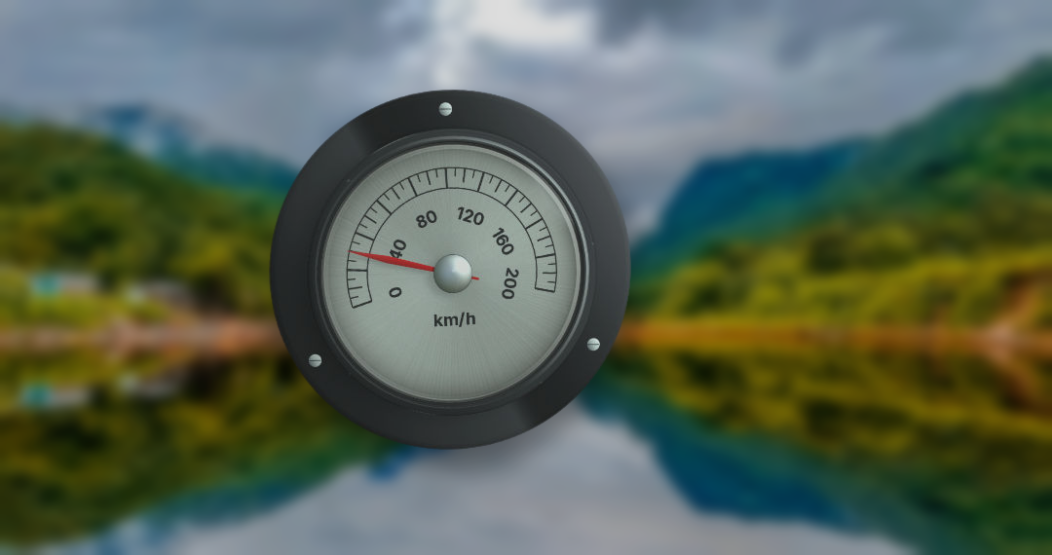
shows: 30 km/h
